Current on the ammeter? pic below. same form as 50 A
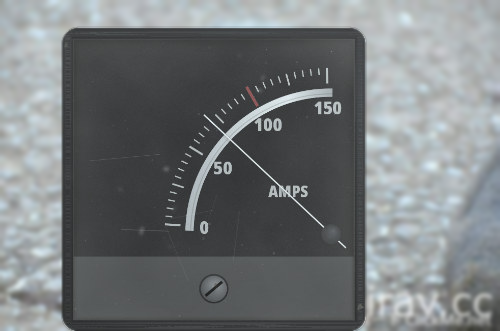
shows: 70 A
